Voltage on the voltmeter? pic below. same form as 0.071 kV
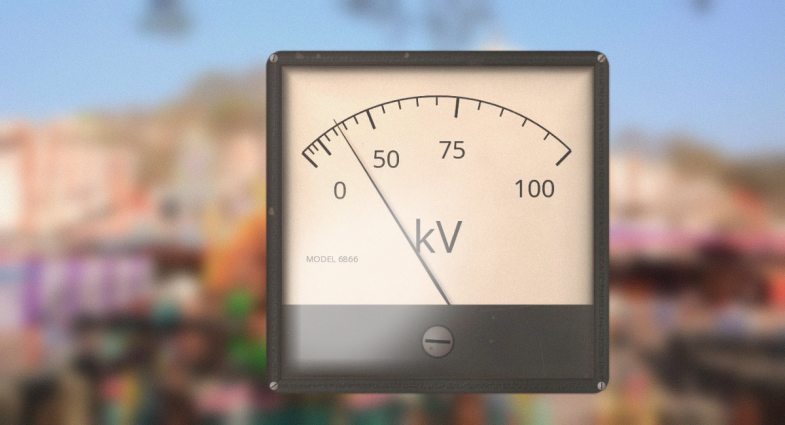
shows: 37.5 kV
